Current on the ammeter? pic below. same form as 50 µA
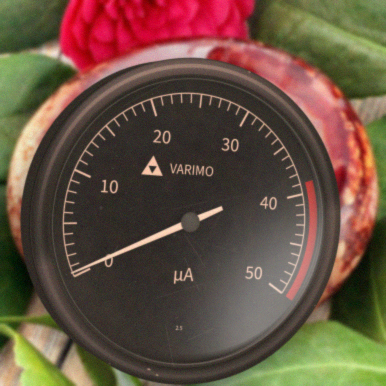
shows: 0.5 µA
